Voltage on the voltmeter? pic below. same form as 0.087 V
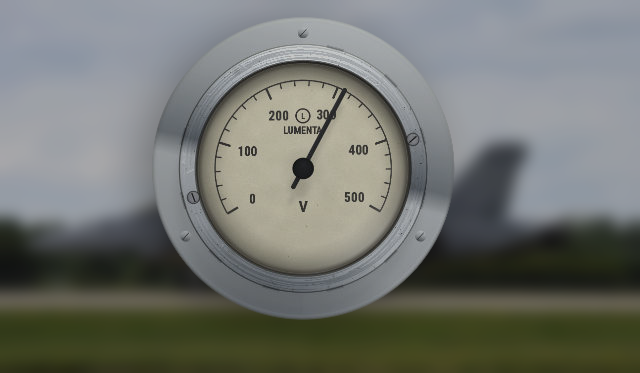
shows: 310 V
